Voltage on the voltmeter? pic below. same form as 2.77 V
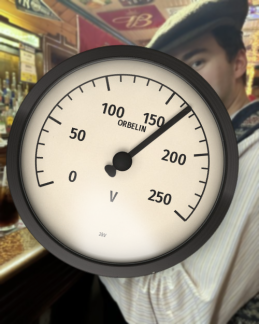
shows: 165 V
